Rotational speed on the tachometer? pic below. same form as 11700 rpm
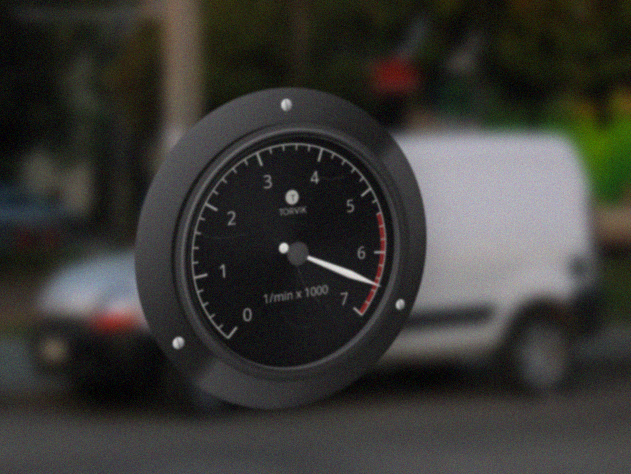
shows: 6500 rpm
